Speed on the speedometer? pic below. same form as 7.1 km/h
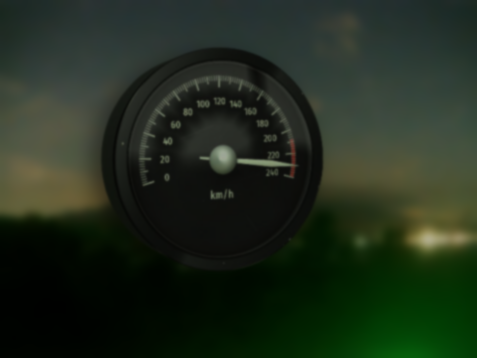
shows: 230 km/h
